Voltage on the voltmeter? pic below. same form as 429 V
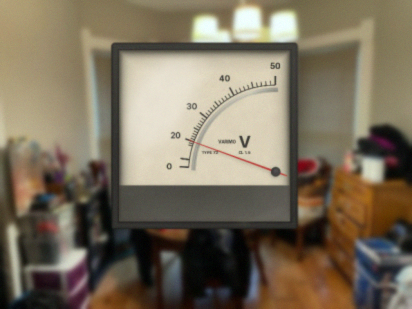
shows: 20 V
